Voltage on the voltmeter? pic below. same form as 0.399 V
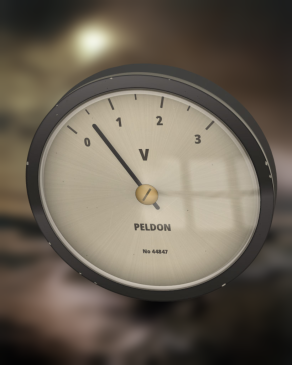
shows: 0.5 V
